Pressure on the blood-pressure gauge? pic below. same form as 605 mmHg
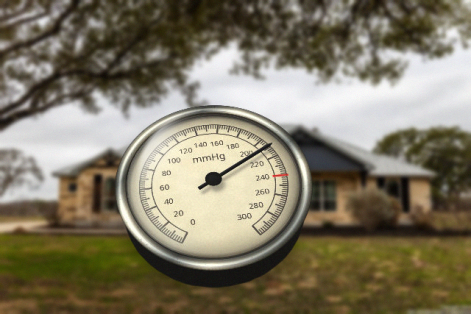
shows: 210 mmHg
